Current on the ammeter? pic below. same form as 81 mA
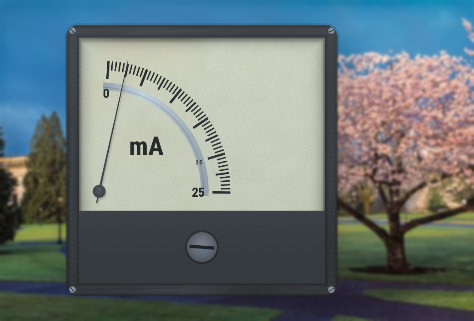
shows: 2.5 mA
